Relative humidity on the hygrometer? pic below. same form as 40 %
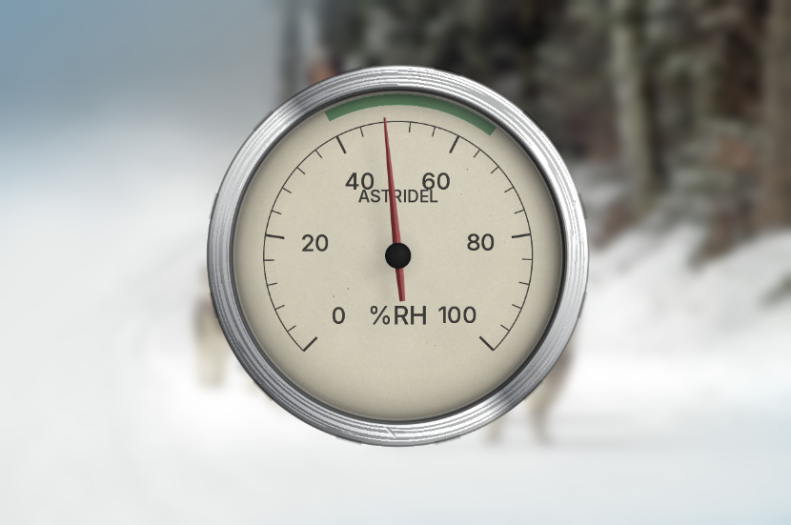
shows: 48 %
